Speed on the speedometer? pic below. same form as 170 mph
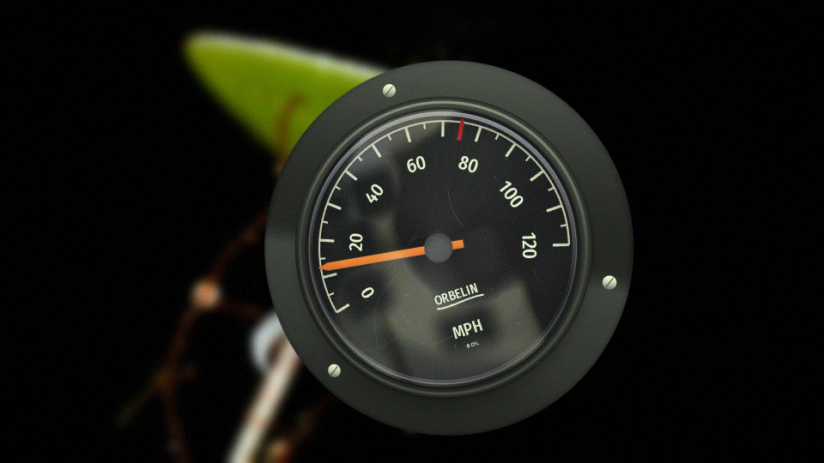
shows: 12.5 mph
